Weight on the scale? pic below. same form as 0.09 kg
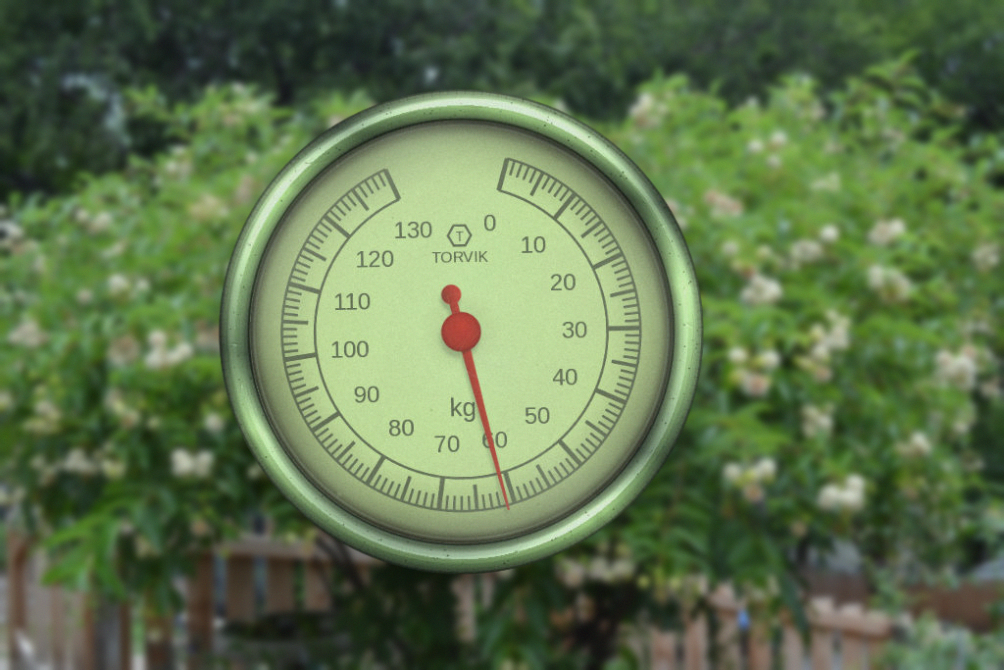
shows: 61 kg
